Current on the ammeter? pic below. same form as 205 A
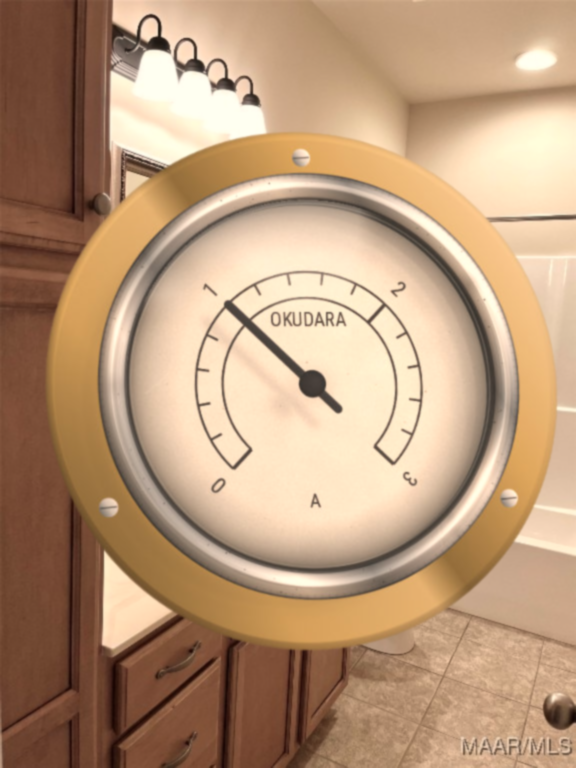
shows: 1 A
